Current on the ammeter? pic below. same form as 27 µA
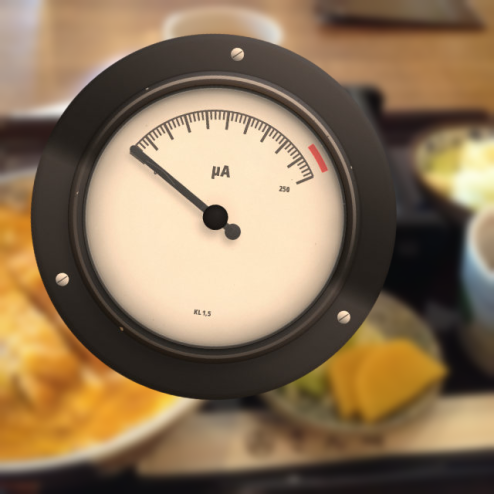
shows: 5 µA
